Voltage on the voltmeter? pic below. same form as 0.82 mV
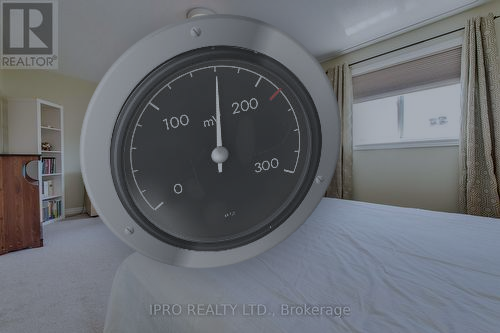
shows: 160 mV
